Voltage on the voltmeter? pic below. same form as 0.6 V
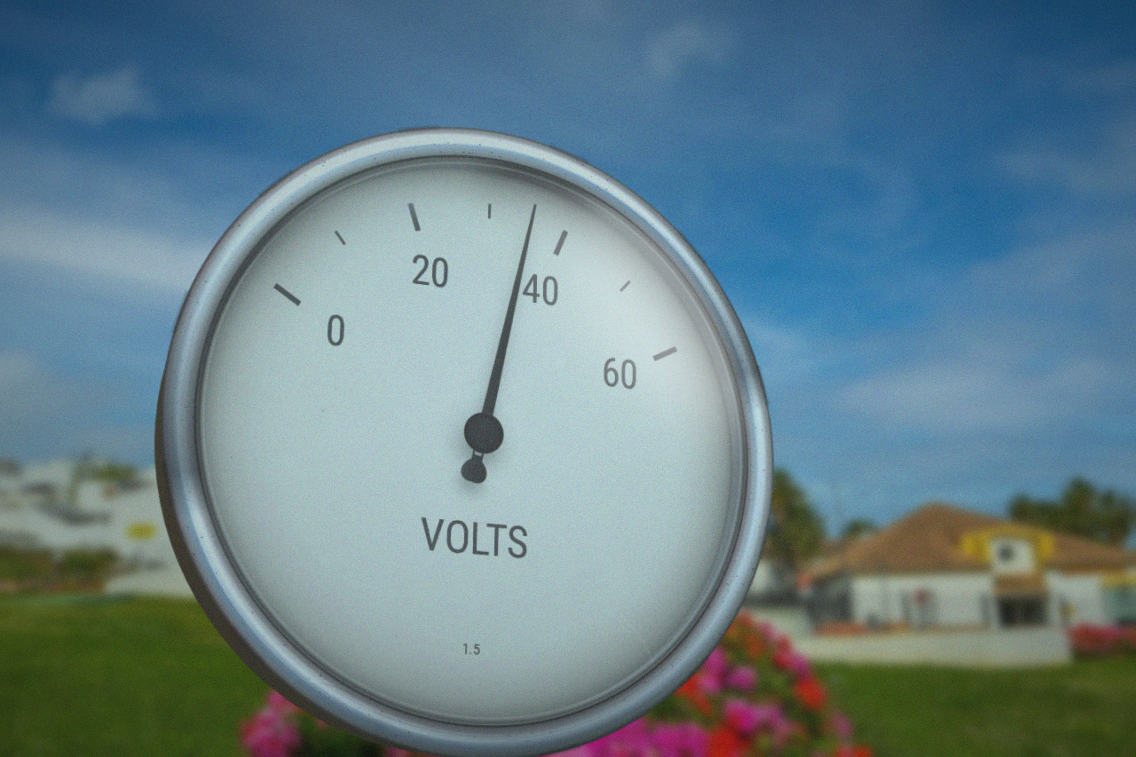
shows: 35 V
